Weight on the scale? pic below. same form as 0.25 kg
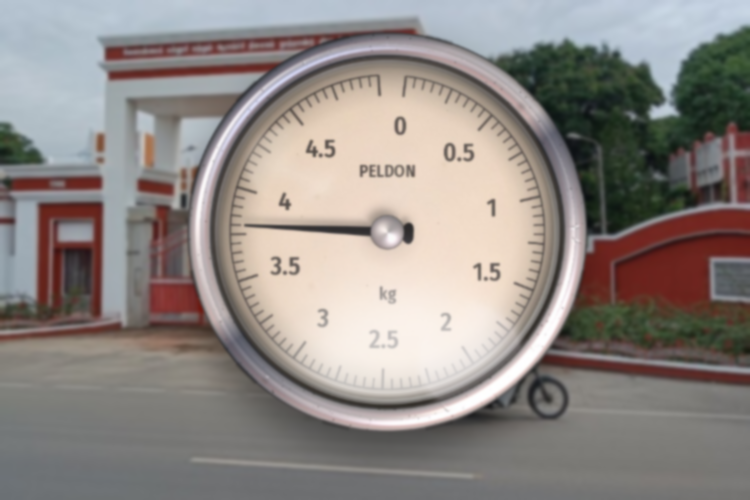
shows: 3.8 kg
